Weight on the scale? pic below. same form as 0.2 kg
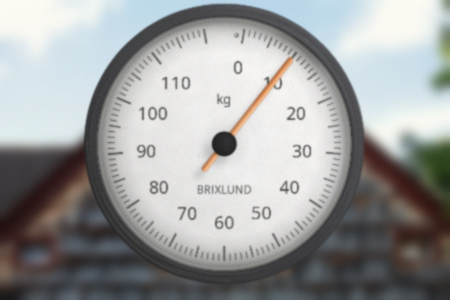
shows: 10 kg
